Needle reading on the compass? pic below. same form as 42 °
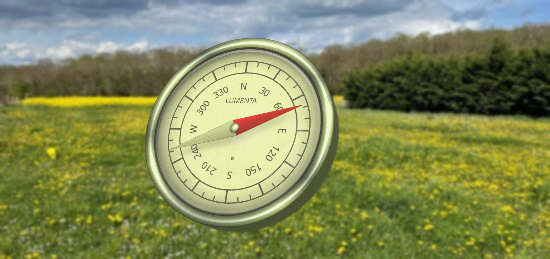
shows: 70 °
